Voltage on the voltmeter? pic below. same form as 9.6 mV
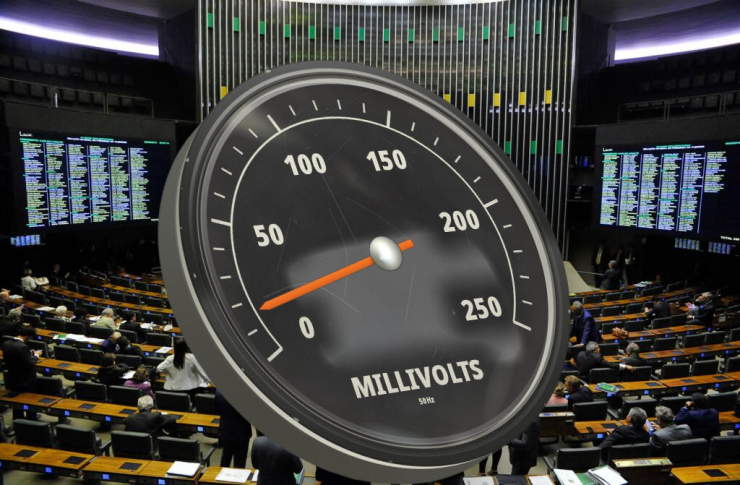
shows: 15 mV
